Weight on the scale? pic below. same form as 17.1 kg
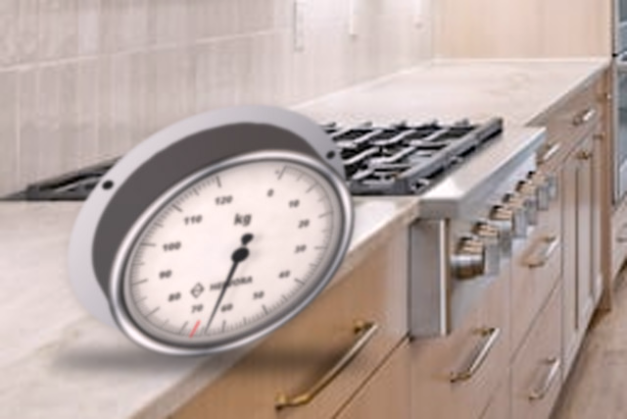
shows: 65 kg
